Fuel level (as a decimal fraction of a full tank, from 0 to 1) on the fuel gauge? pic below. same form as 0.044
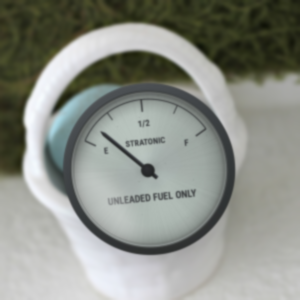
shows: 0.125
